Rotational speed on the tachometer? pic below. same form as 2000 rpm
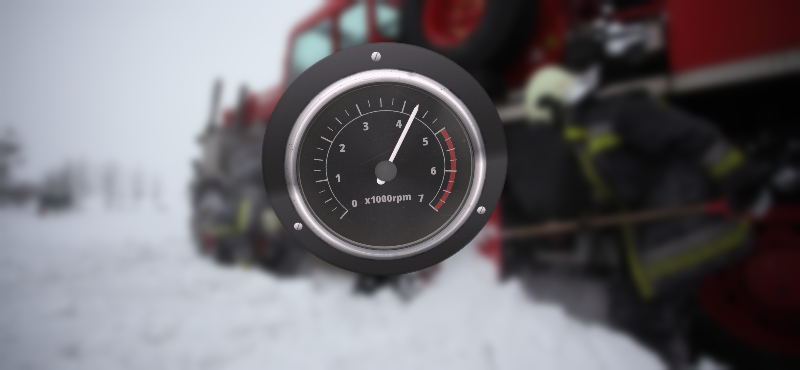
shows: 4250 rpm
